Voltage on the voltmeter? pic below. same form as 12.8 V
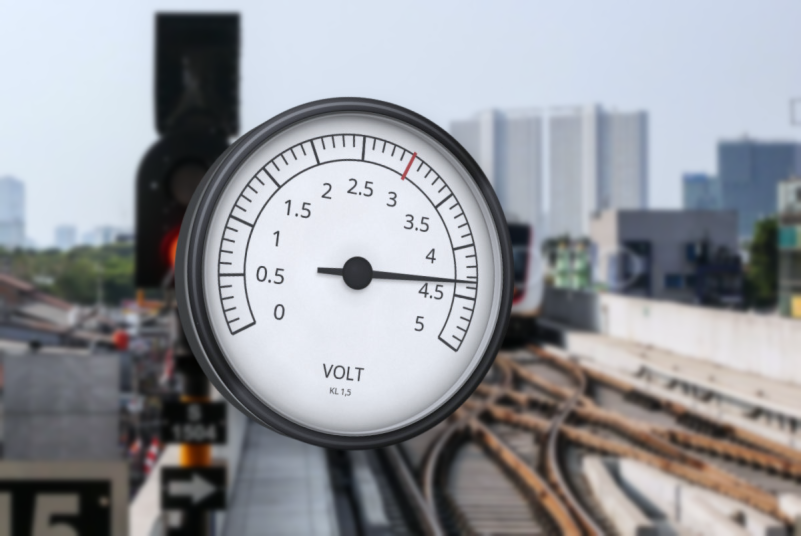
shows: 4.35 V
